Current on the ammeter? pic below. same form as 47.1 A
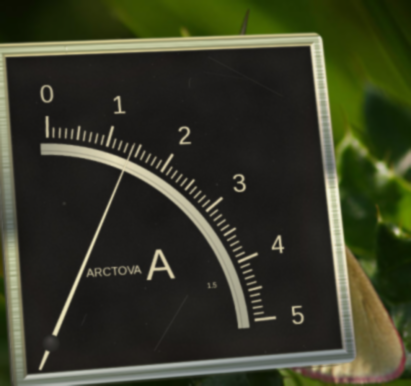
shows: 1.4 A
